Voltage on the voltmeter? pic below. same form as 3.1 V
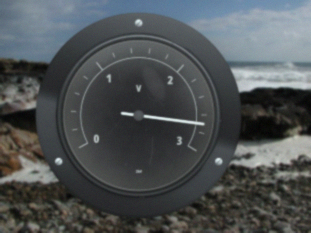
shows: 2.7 V
